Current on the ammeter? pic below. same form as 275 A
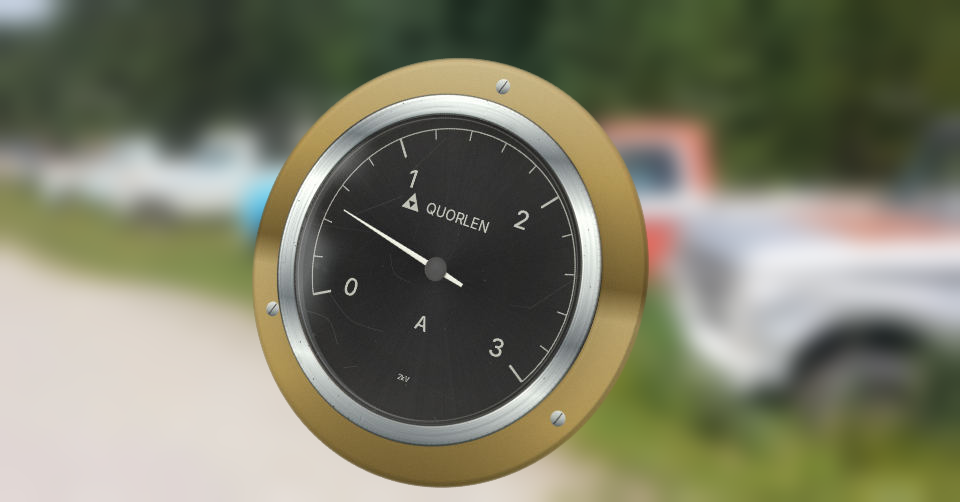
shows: 0.5 A
